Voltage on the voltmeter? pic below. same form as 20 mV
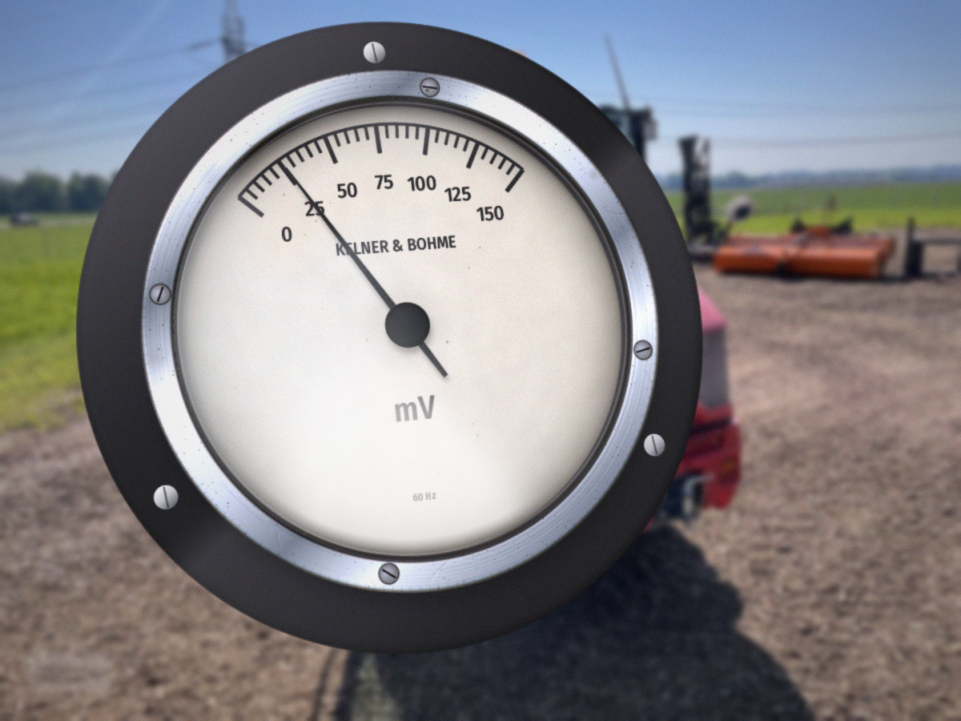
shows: 25 mV
